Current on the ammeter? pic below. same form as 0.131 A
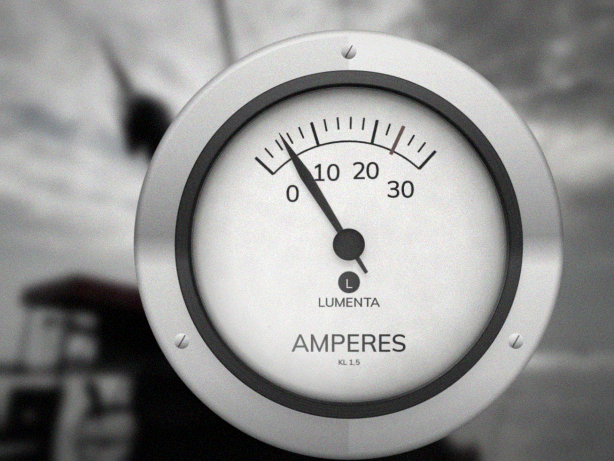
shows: 5 A
